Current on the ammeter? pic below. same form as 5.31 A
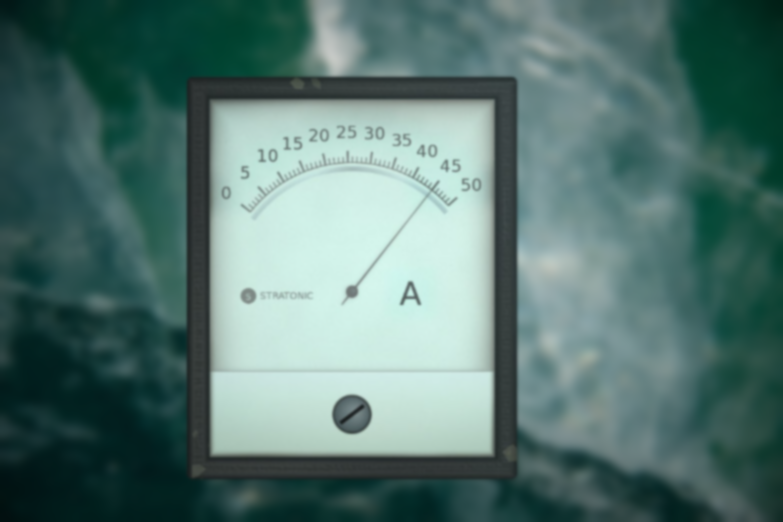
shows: 45 A
